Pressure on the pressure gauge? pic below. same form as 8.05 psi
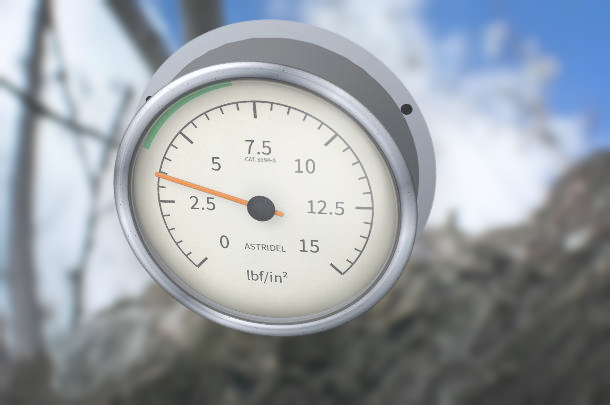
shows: 3.5 psi
